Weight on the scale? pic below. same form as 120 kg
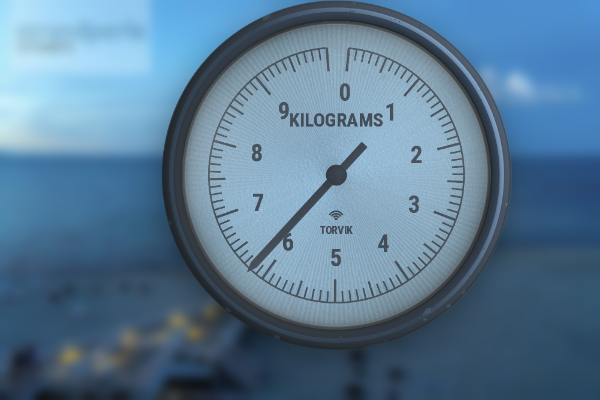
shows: 6.2 kg
